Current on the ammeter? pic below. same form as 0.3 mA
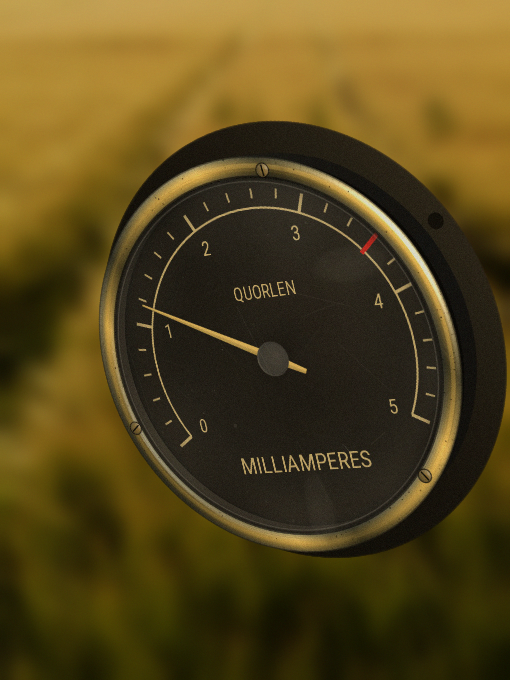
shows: 1.2 mA
